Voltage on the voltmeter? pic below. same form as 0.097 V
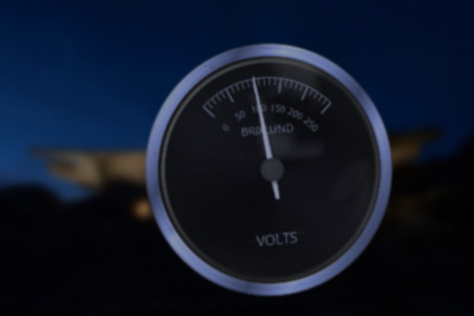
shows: 100 V
